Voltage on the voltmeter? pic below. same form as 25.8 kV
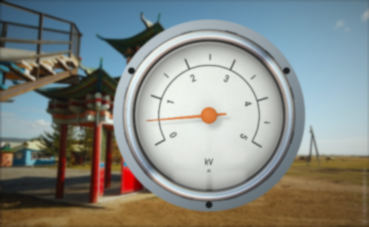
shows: 0.5 kV
